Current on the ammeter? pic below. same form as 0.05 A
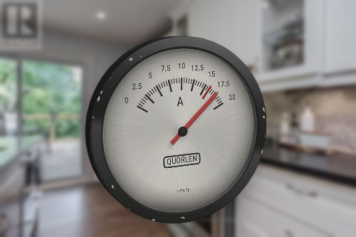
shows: 17.5 A
